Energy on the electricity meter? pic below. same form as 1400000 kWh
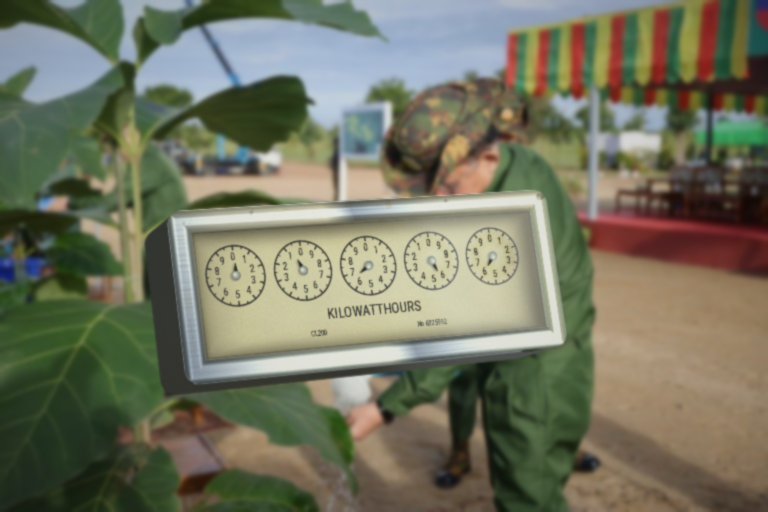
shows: 656 kWh
